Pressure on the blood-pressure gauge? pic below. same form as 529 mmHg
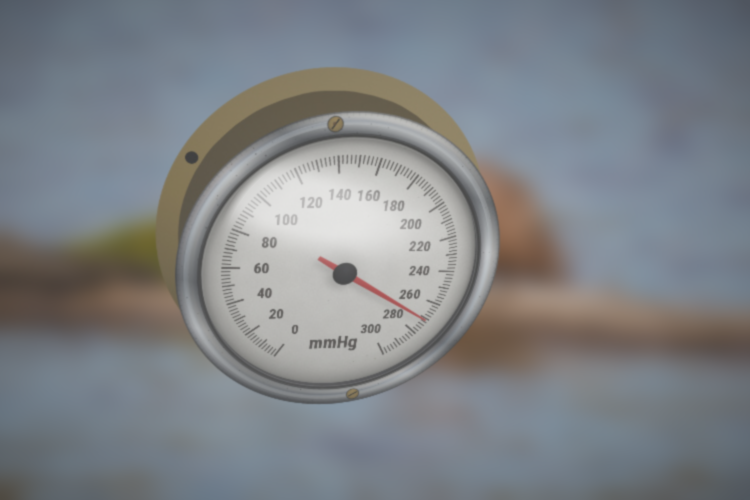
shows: 270 mmHg
